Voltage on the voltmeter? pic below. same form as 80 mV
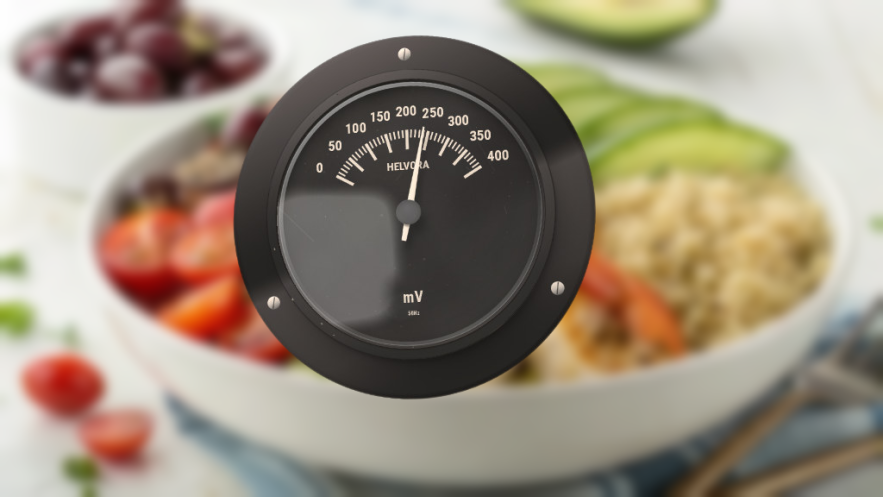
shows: 240 mV
